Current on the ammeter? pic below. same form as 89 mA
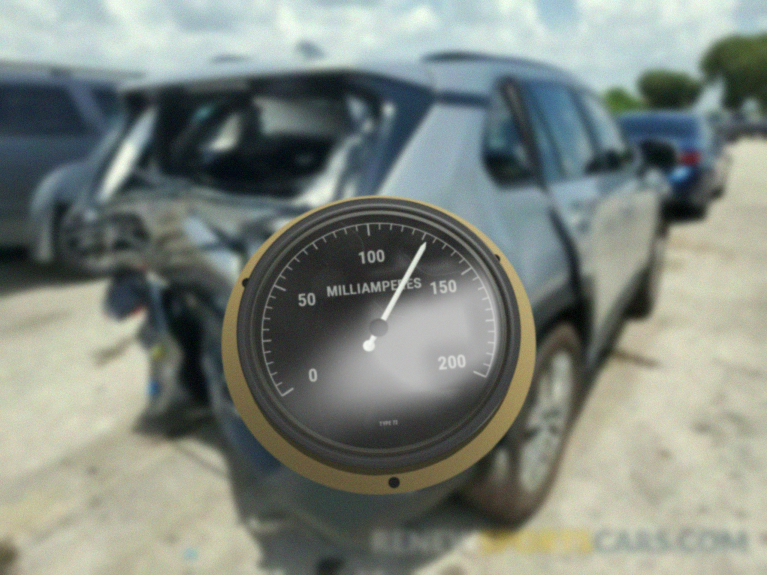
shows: 127.5 mA
